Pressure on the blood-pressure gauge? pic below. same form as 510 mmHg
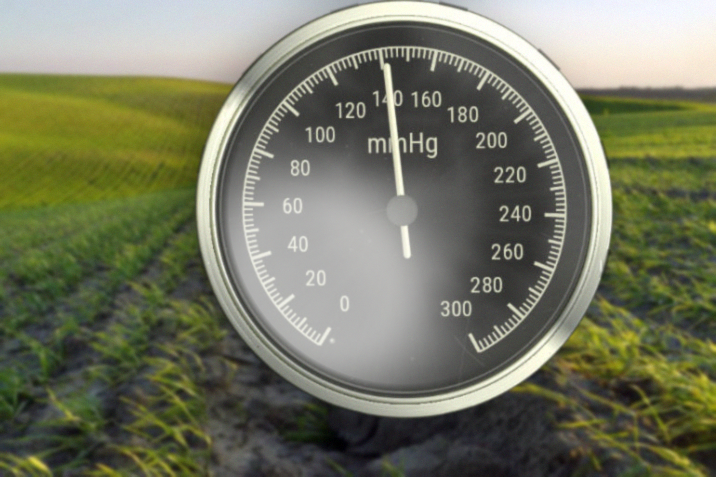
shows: 142 mmHg
